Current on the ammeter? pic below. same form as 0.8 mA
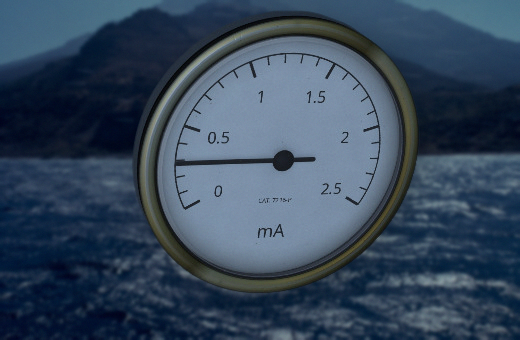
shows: 0.3 mA
